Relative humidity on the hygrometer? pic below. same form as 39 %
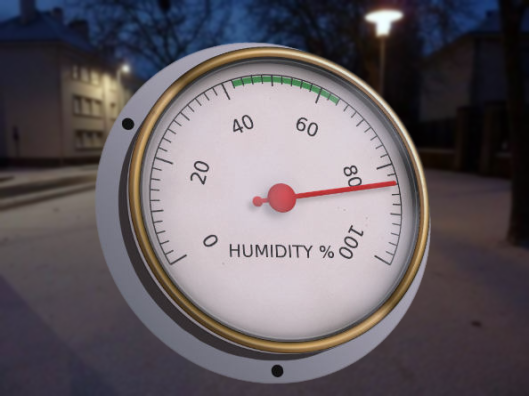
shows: 84 %
